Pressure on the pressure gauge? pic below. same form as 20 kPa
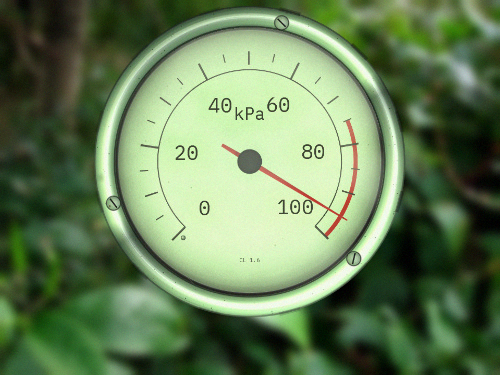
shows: 95 kPa
